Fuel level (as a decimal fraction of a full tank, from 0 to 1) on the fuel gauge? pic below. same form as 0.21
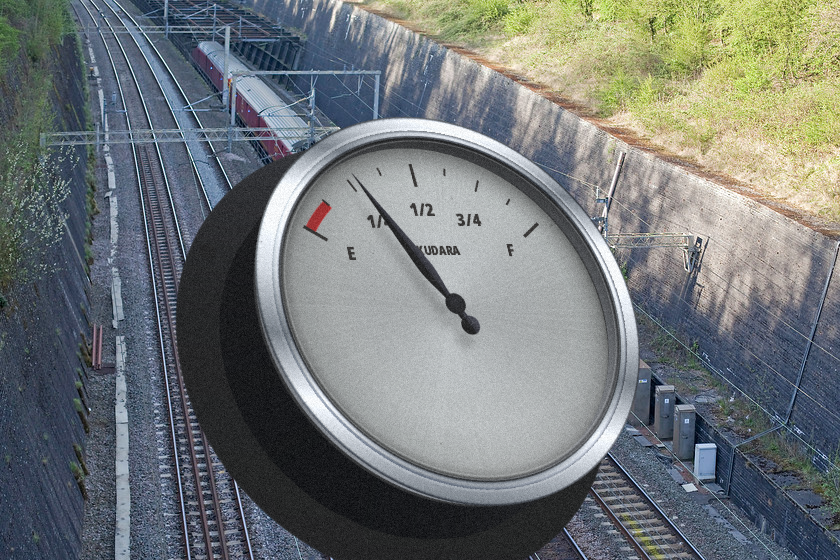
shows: 0.25
